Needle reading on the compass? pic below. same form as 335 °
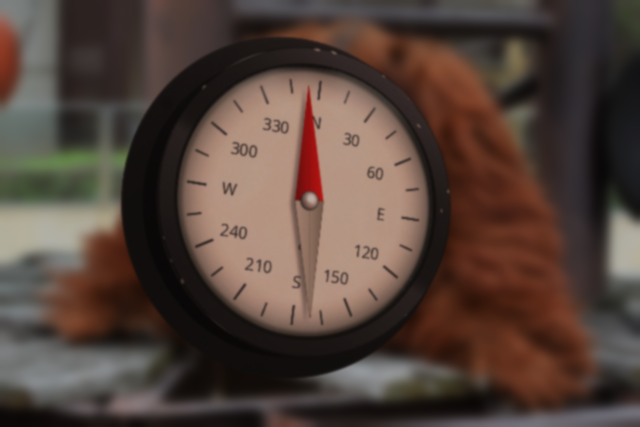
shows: 352.5 °
